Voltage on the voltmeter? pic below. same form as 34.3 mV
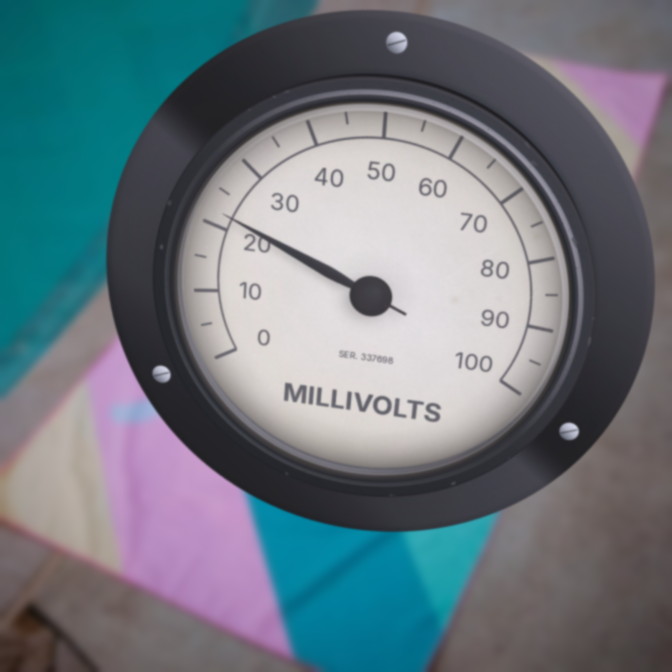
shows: 22.5 mV
